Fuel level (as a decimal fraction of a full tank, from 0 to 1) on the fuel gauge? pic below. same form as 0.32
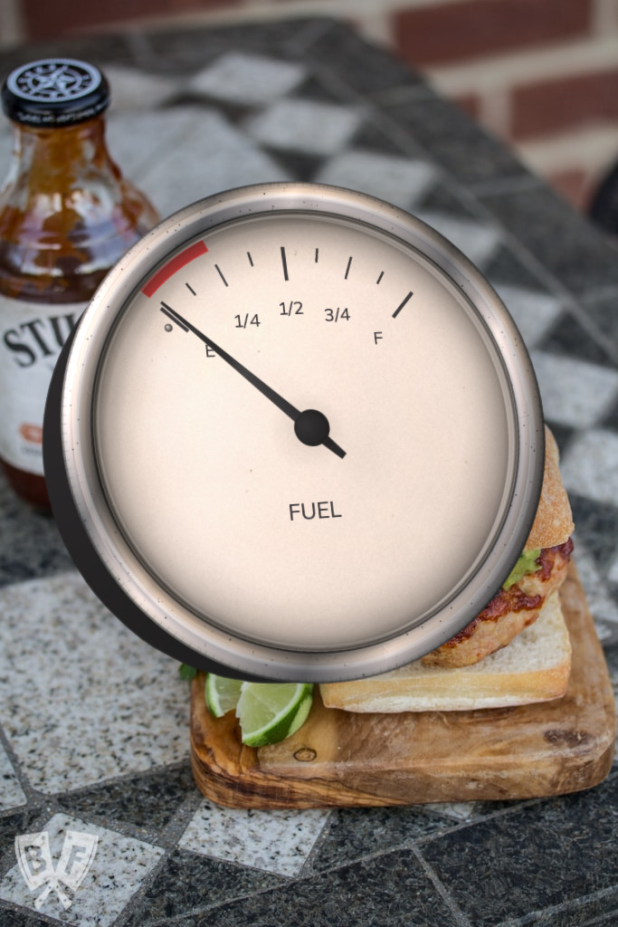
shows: 0
